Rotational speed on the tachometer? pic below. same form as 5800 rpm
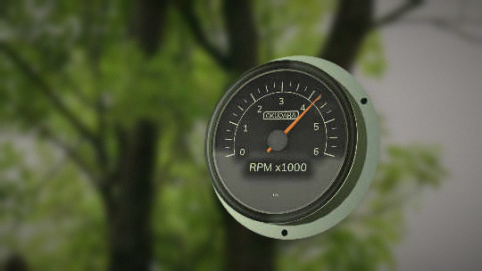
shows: 4250 rpm
